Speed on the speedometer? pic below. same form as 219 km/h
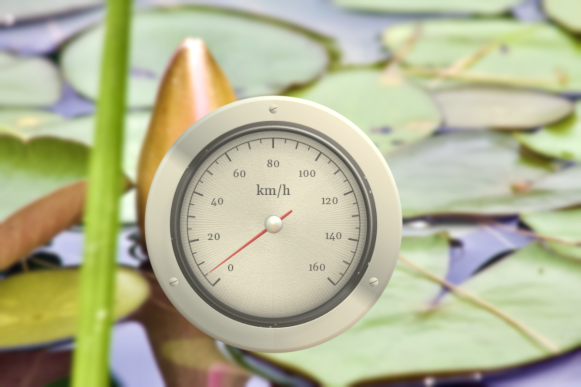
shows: 5 km/h
